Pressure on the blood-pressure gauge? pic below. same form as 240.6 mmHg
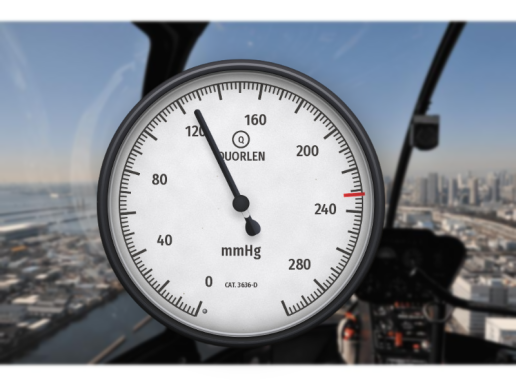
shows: 126 mmHg
